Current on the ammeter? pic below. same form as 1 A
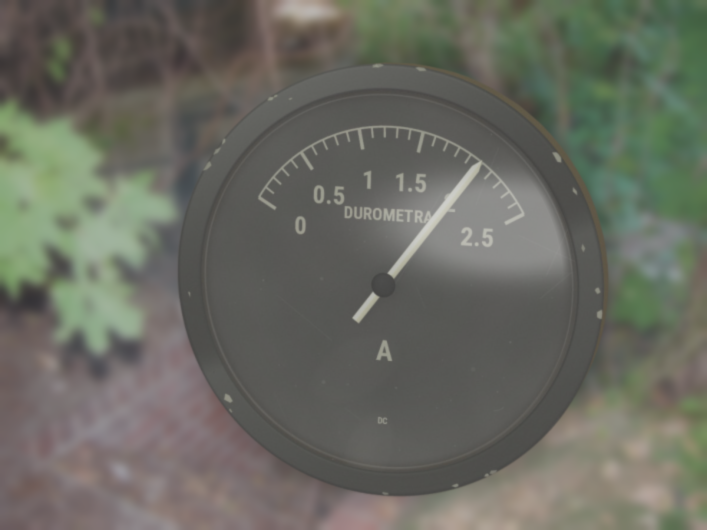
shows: 2 A
